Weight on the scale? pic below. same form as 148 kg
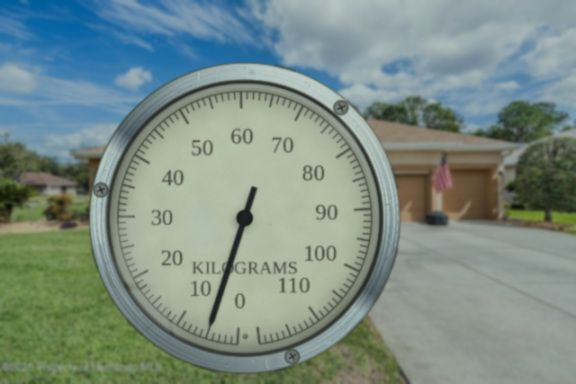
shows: 5 kg
